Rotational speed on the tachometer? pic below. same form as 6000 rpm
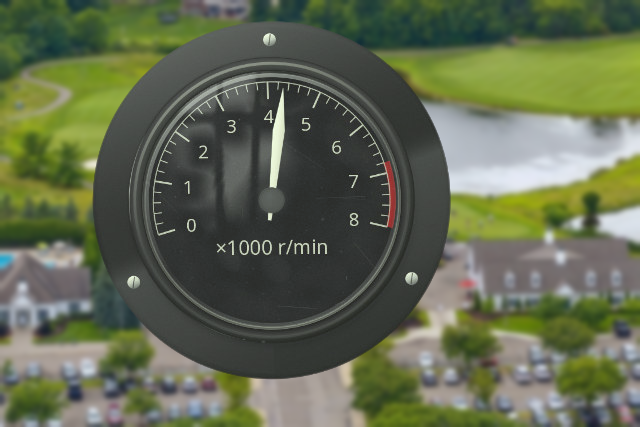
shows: 4300 rpm
